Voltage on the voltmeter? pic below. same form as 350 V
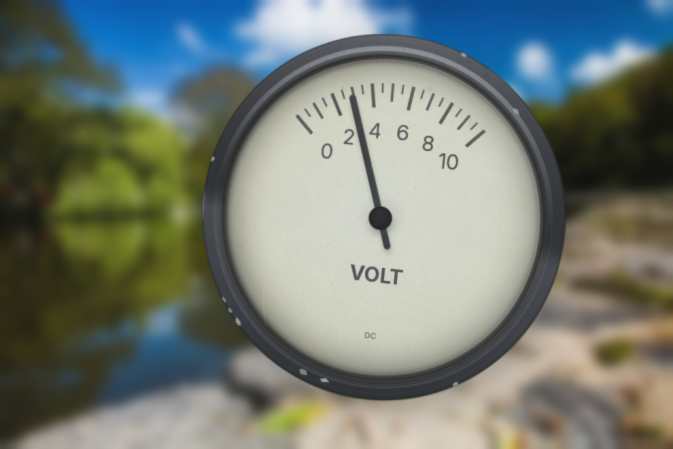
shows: 3 V
